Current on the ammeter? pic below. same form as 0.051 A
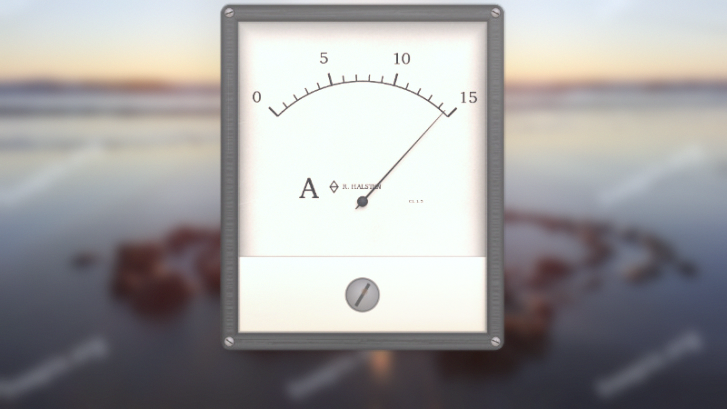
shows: 14.5 A
